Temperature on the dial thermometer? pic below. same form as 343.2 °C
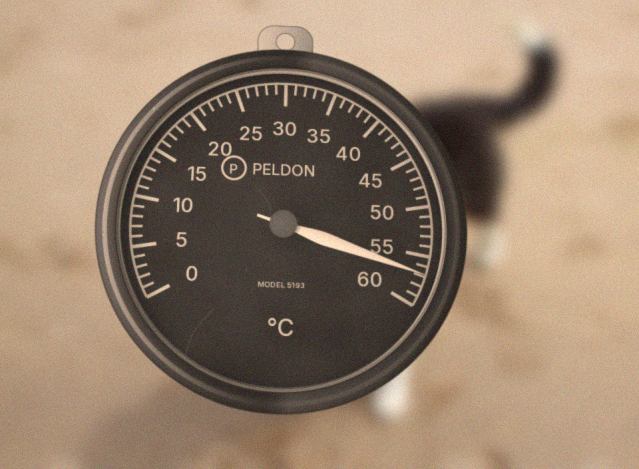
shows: 57 °C
